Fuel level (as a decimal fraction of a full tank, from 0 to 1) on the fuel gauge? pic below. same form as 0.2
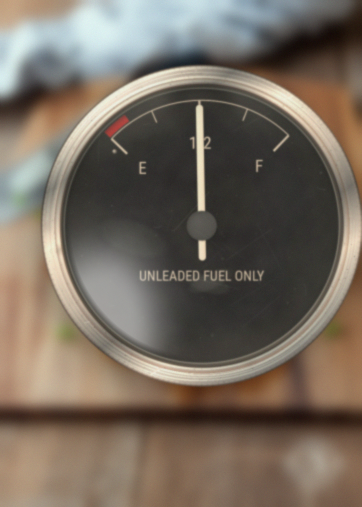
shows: 0.5
